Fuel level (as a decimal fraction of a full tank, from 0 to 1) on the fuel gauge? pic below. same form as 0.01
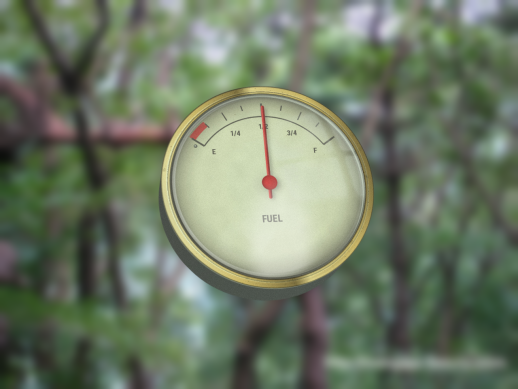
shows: 0.5
